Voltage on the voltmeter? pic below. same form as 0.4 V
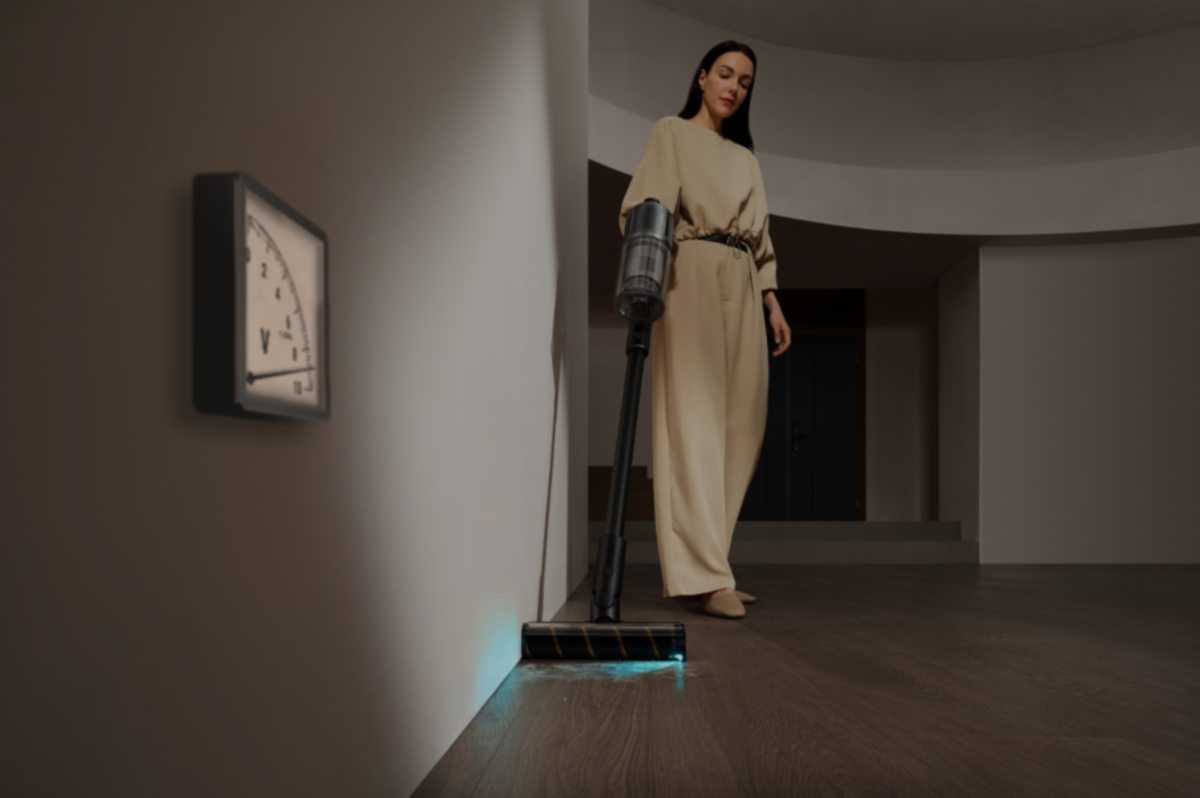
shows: 9 V
